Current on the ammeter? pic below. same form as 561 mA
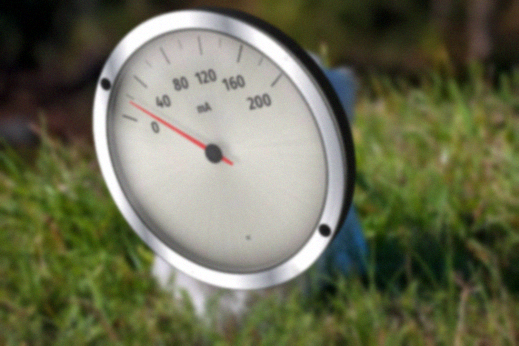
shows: 20 mA
